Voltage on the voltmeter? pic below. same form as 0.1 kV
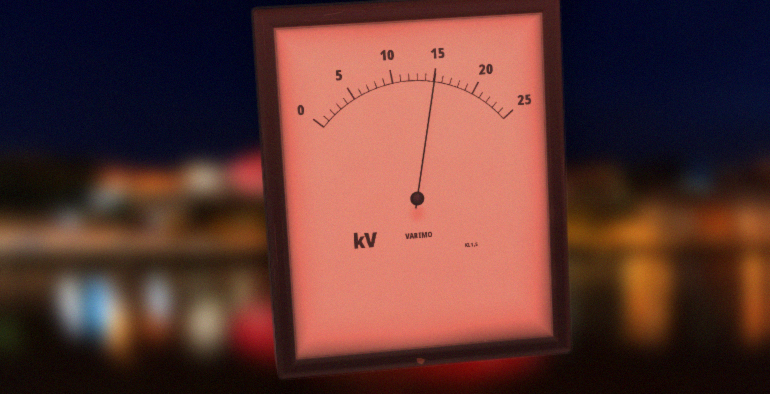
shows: 15 kV
